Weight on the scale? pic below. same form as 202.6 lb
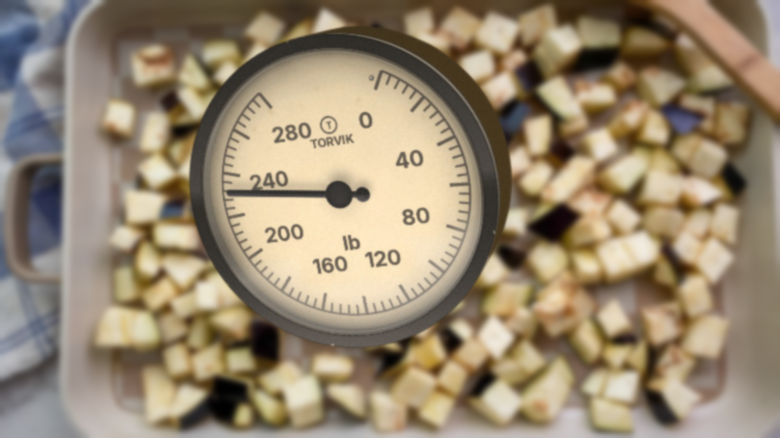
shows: 232 lb
